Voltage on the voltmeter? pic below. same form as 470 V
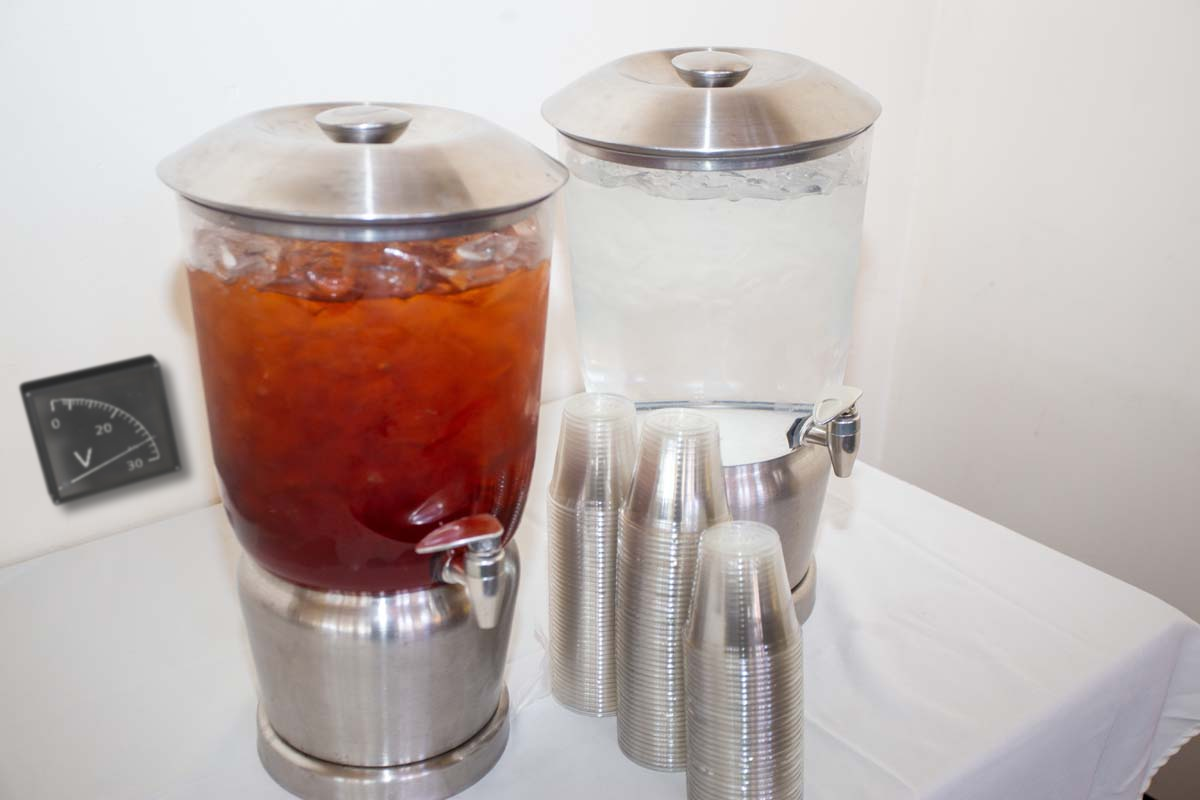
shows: 27 V
